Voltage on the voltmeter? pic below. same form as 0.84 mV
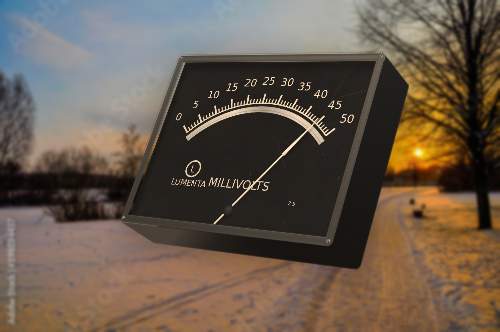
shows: 45 mV
